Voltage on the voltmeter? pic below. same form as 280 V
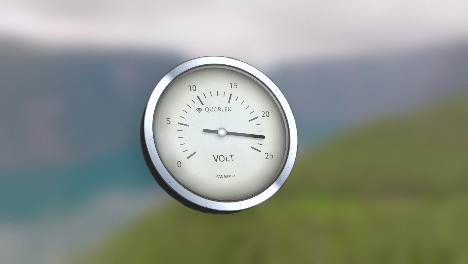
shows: 23 V
